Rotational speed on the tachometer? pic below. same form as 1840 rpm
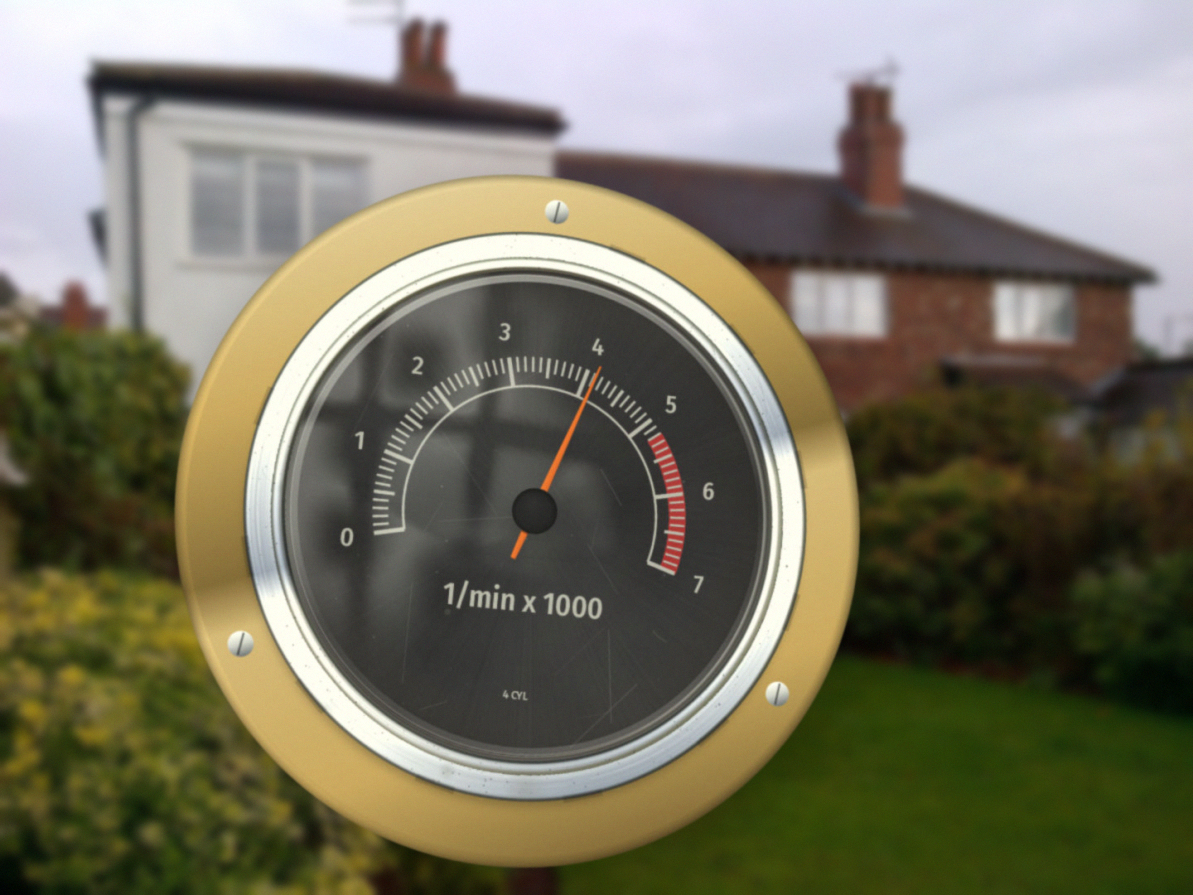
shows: 4100 rpm
